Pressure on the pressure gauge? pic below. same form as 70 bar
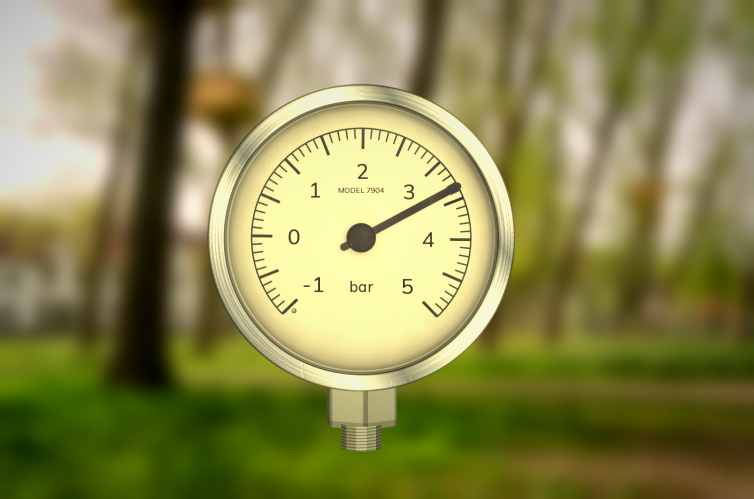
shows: 3.35 bar
